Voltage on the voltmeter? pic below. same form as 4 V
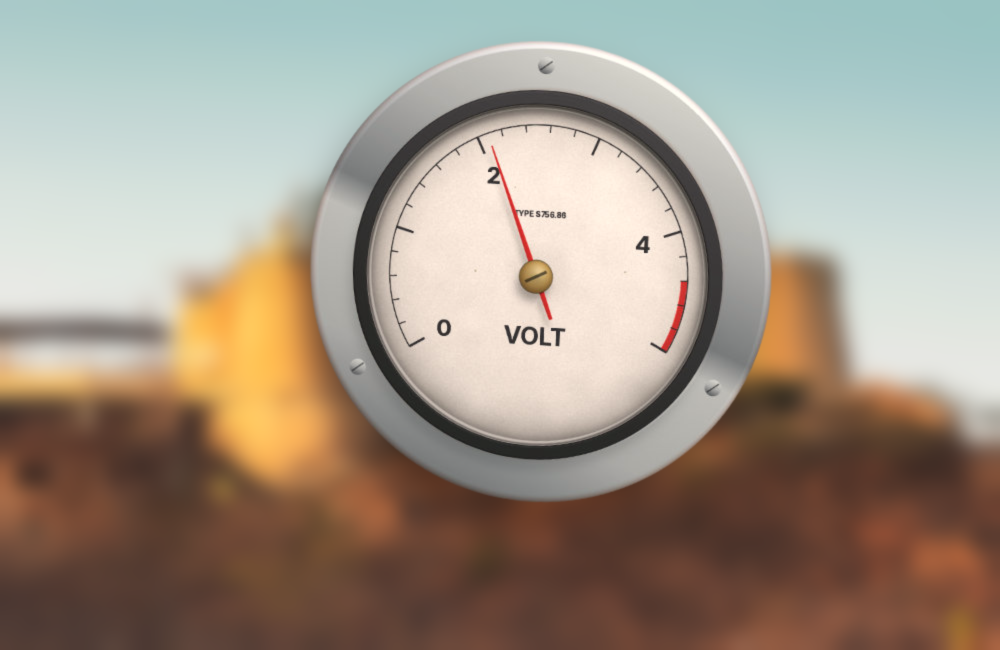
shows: 2.1 V
